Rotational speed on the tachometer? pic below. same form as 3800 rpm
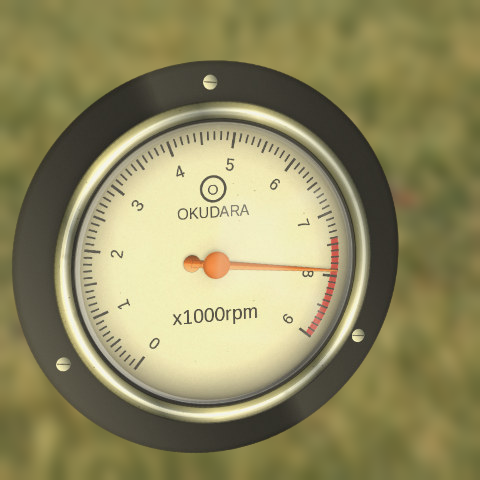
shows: 7900 rpm
